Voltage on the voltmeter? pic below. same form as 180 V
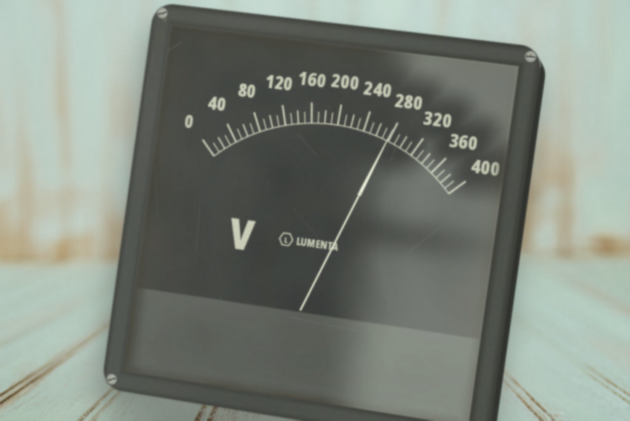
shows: 280 V
